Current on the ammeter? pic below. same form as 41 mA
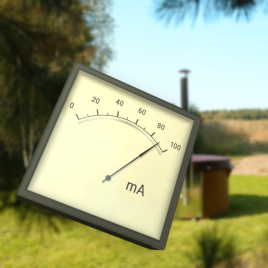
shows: 90 mA
